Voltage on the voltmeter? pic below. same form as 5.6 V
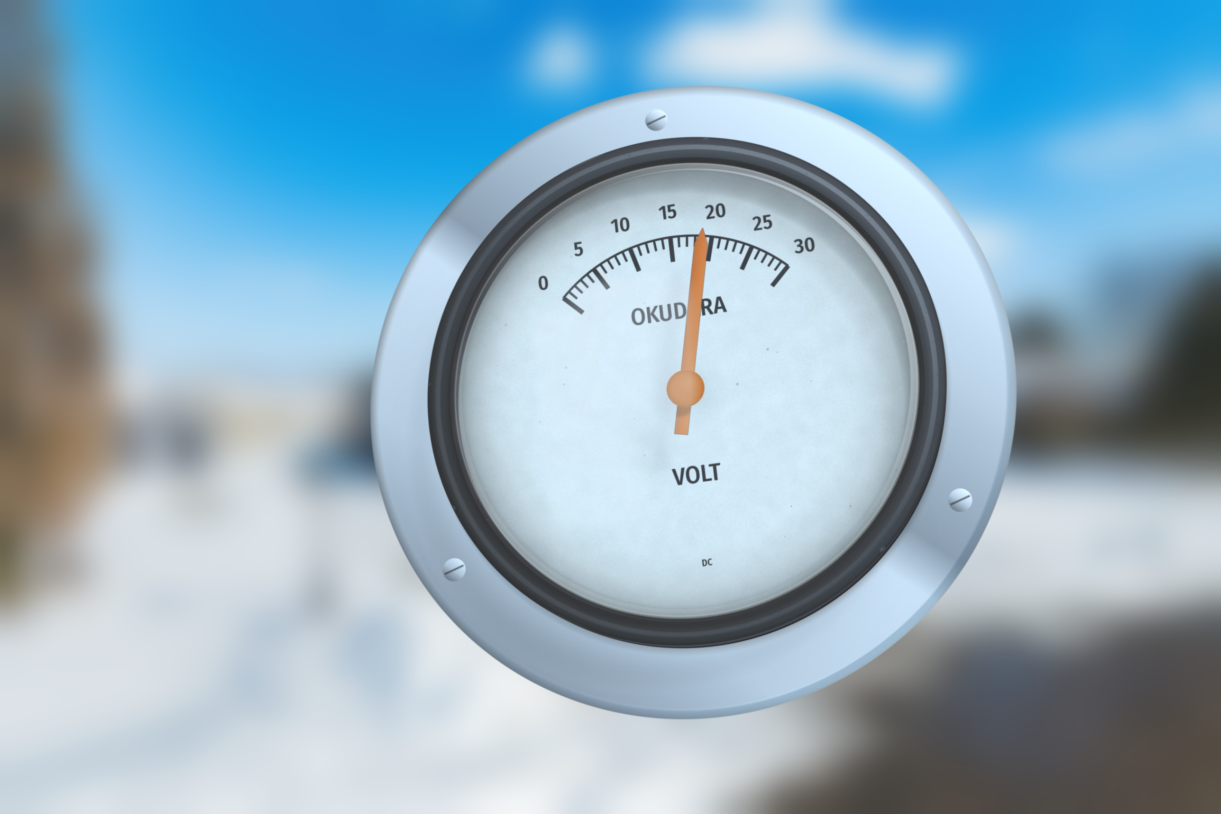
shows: 19 V
